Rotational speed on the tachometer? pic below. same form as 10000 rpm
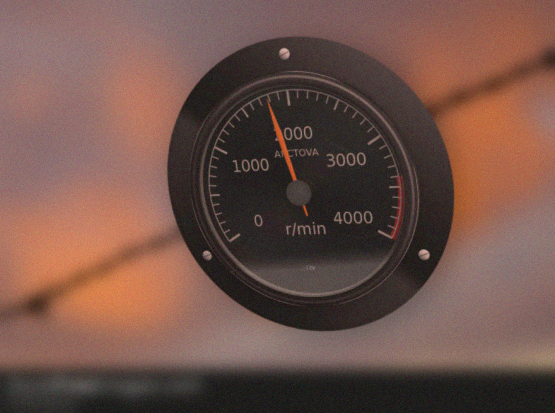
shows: 1800 rpm
